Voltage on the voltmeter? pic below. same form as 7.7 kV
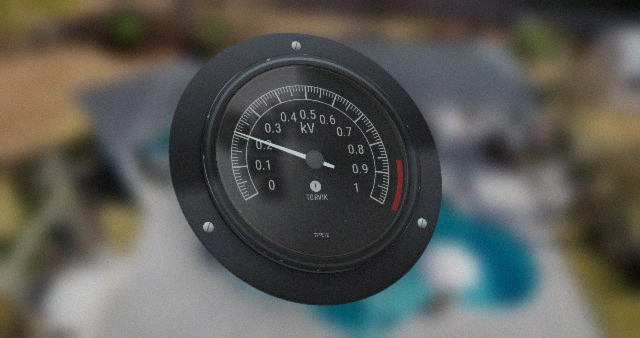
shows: 0.2 kV
